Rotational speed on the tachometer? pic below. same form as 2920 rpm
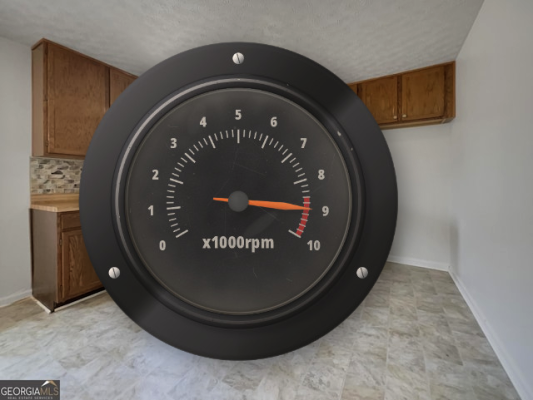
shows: 9000 rpm
